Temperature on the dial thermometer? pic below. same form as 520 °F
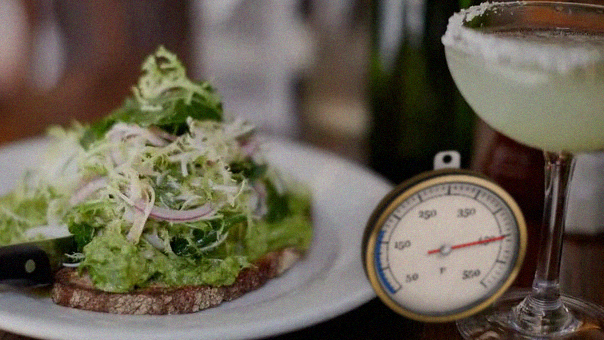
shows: 450 °F
